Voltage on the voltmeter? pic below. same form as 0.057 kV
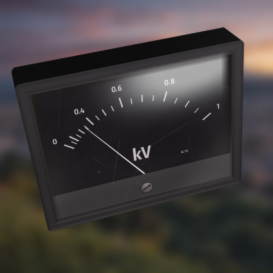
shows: 0.35 kV
